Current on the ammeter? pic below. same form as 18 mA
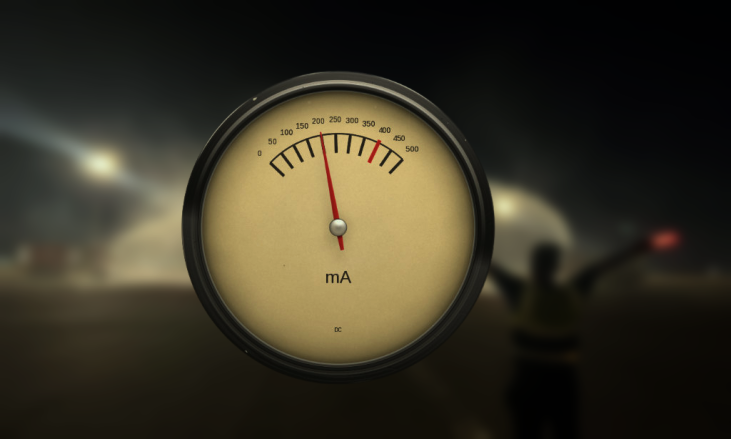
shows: 200 mA
